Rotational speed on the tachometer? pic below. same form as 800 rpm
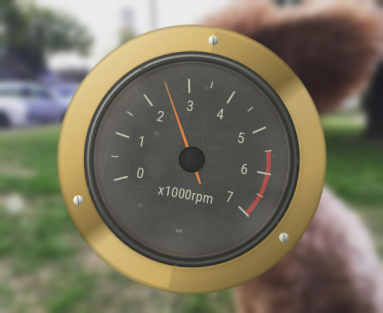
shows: 2500 rpm
